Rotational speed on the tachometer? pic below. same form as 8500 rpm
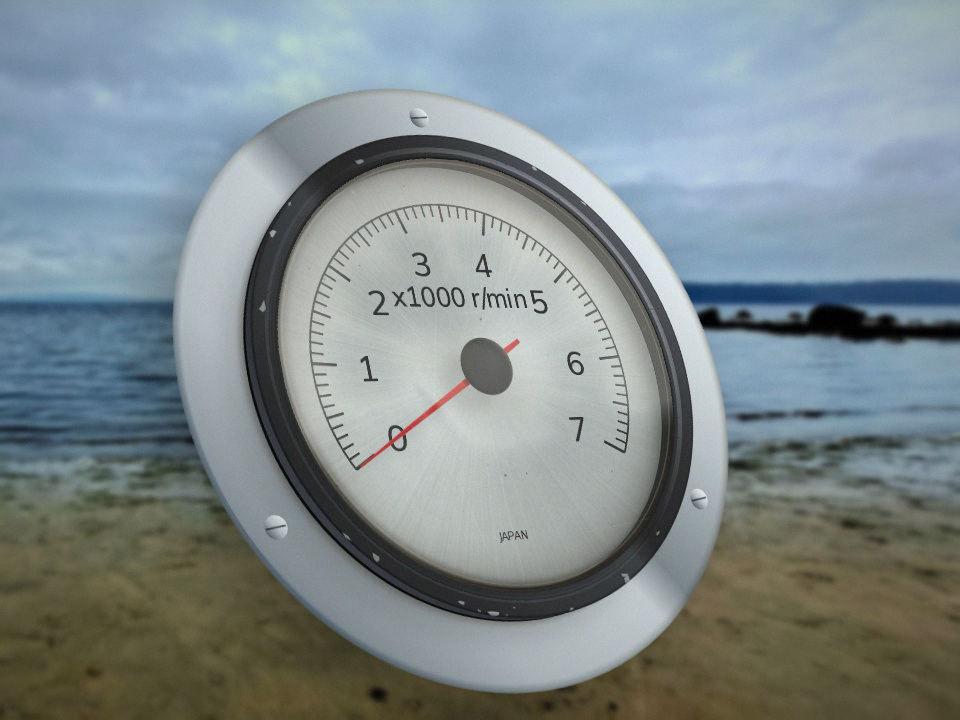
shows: 0 rpm
